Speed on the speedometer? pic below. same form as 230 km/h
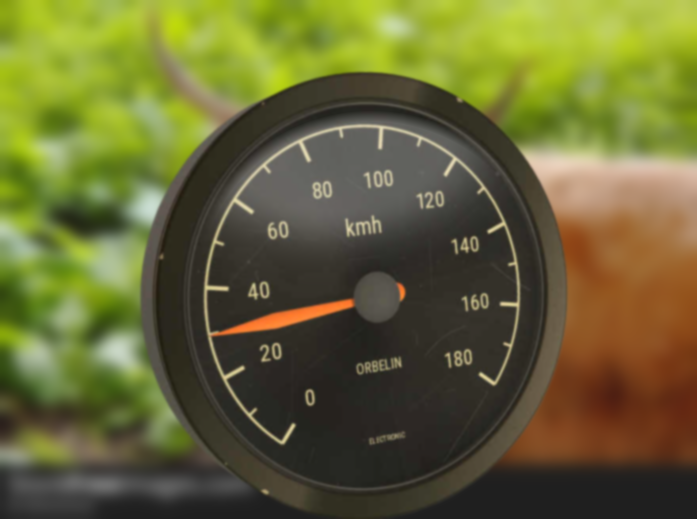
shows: 30 km/h
